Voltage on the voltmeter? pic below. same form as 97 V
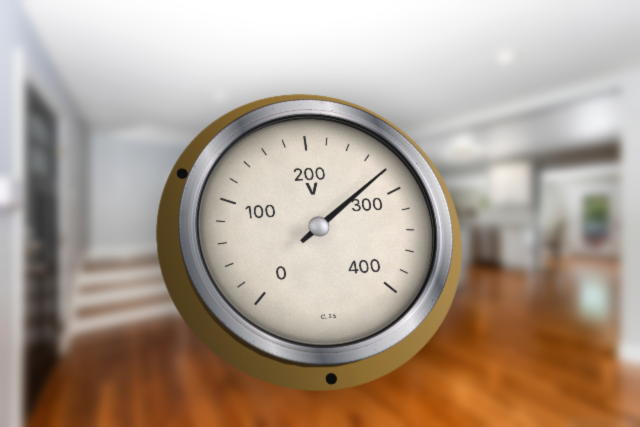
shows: 280 V
